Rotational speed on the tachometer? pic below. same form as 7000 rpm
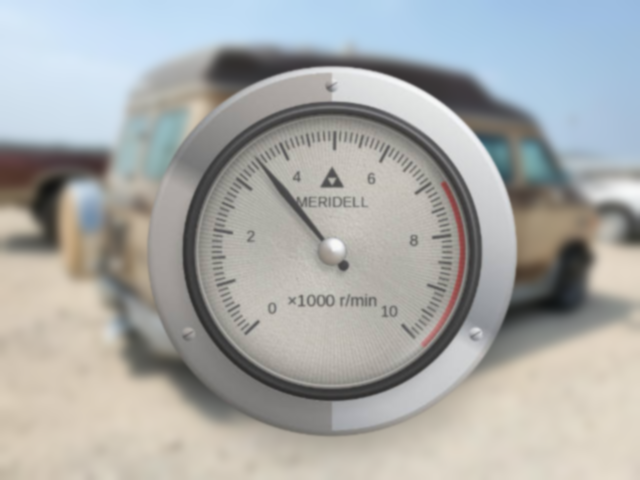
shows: 3500 rpm
